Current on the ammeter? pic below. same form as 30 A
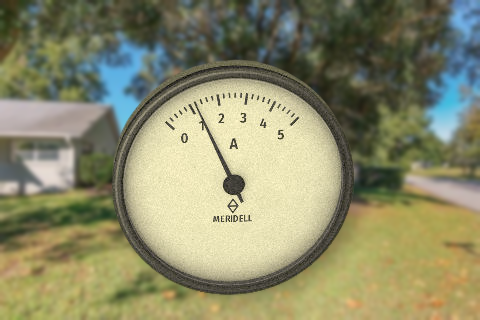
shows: 1.2 A
